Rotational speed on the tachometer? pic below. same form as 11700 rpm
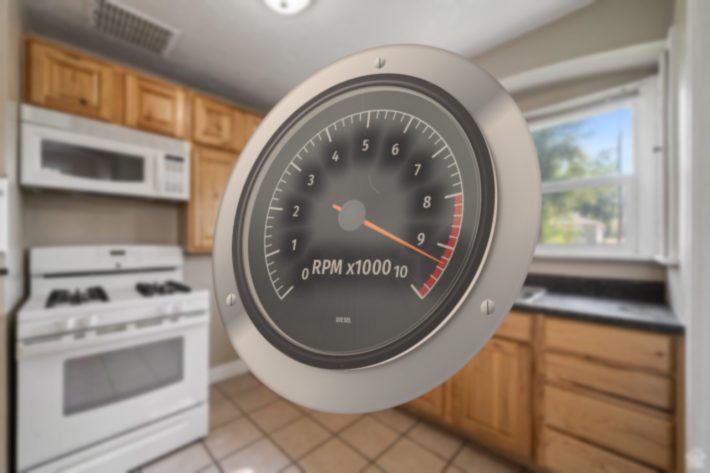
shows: 9300 rpm
